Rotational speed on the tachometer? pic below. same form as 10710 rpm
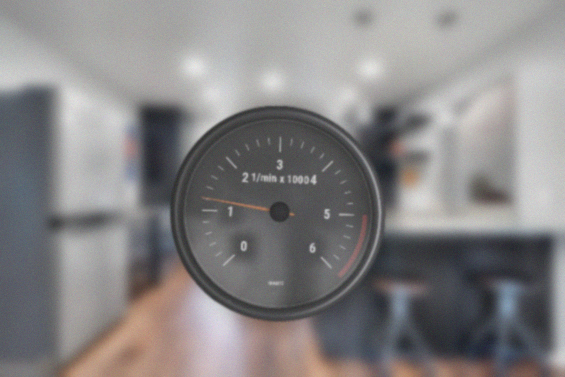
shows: 1200 rpm
